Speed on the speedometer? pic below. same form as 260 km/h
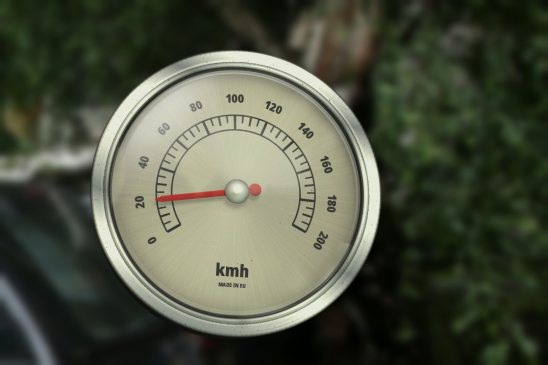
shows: 20 km/h
